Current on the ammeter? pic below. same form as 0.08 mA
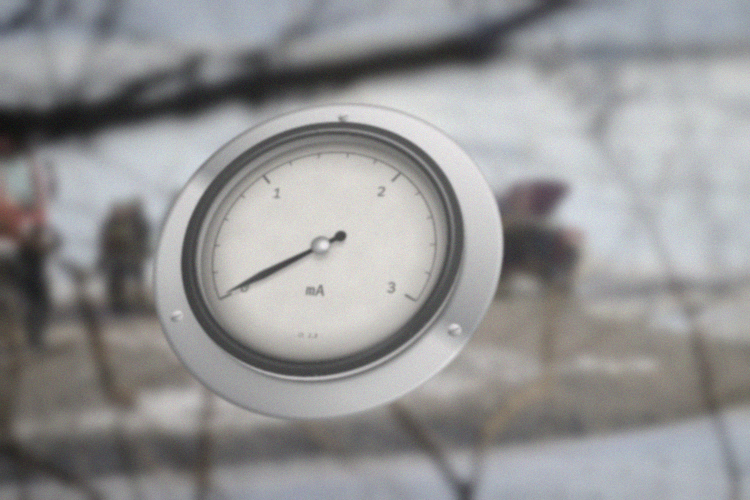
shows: 0 mA
